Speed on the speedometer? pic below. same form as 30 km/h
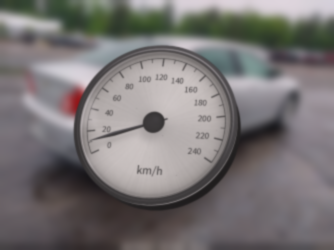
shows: 10 km/h
